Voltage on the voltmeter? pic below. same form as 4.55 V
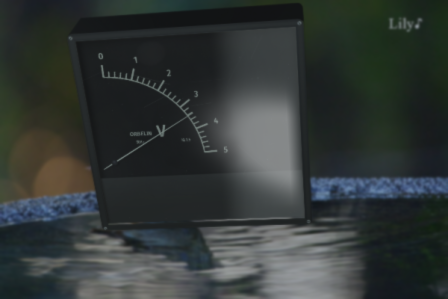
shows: 3.4 V
